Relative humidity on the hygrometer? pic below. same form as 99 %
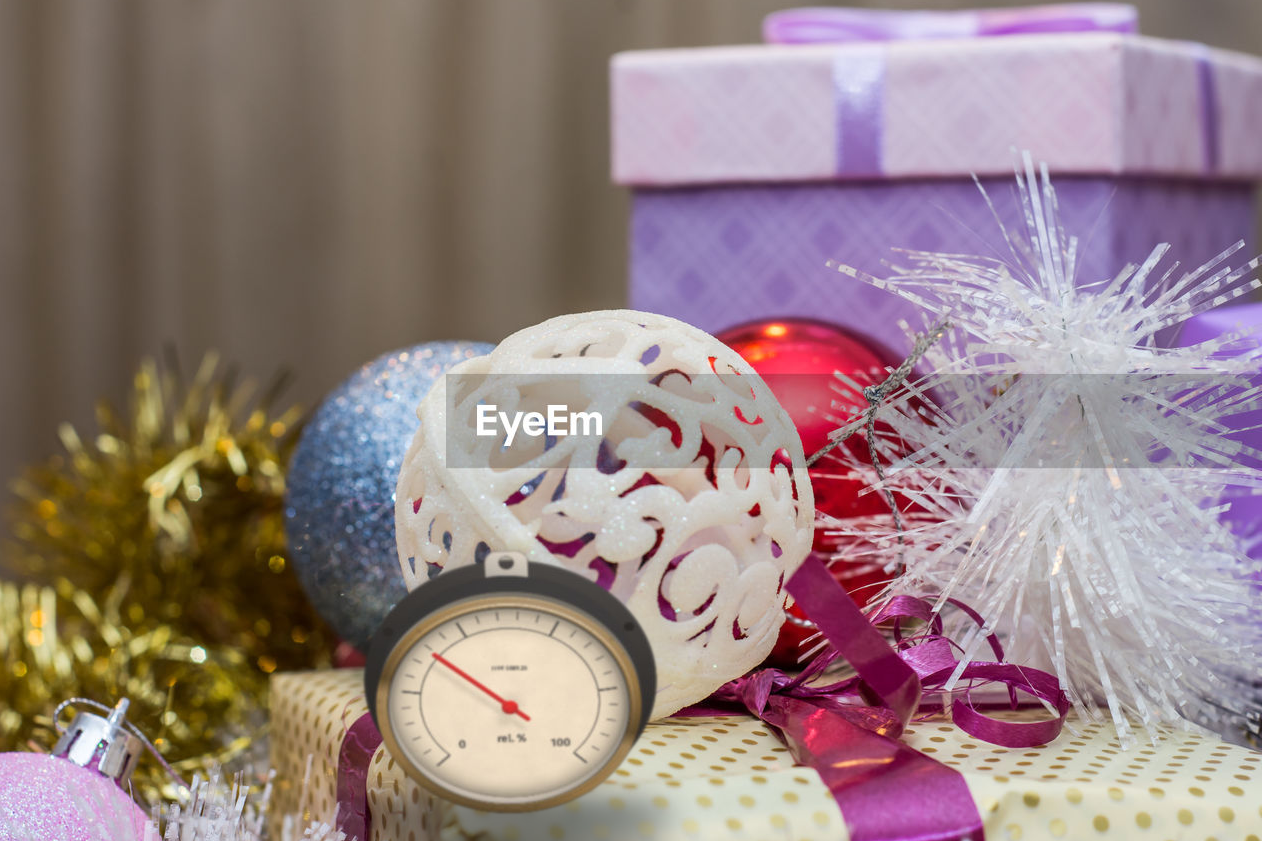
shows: 32 %
